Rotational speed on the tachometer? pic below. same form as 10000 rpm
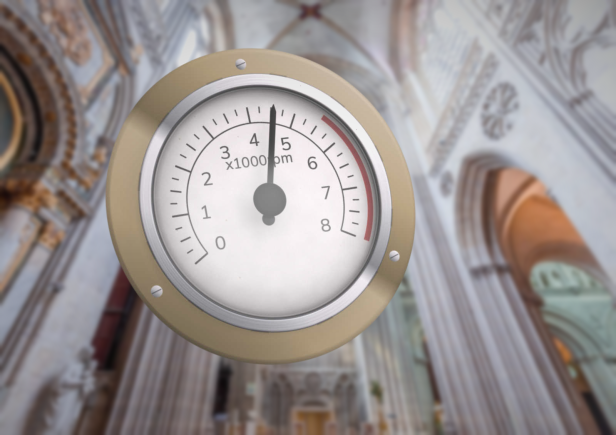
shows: 4500 rpm
